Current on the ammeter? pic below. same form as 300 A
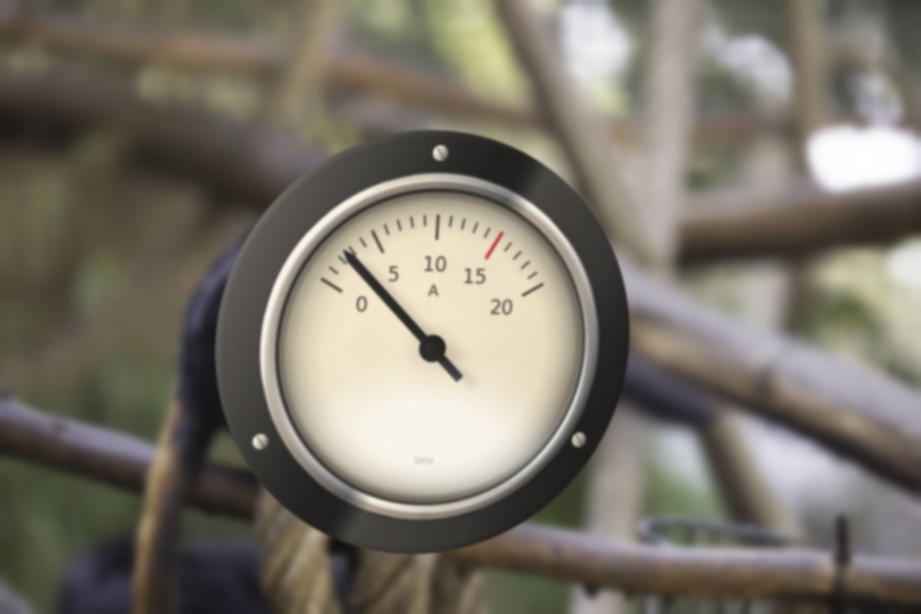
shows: 2.5 A
